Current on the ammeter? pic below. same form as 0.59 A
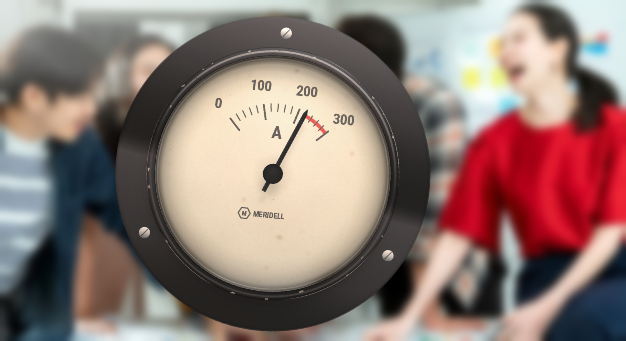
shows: 220 A
